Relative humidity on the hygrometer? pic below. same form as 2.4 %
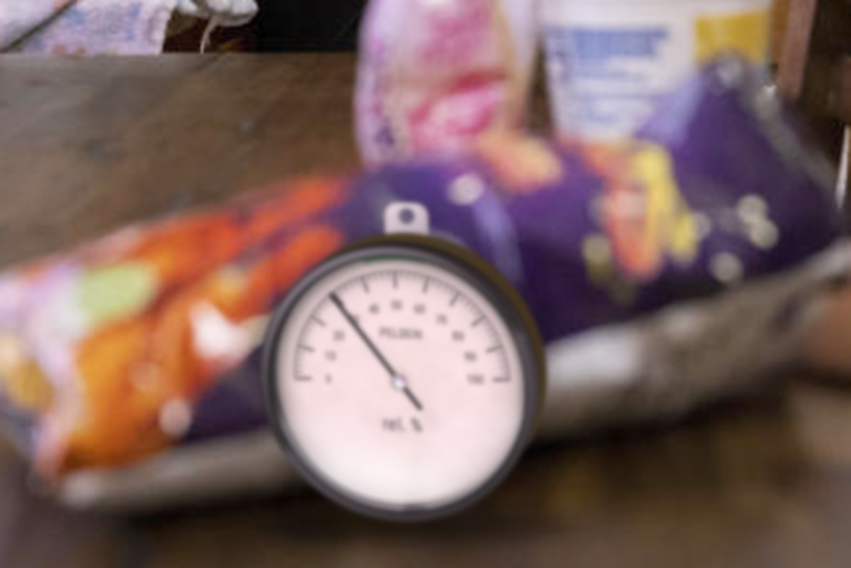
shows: 30 %
